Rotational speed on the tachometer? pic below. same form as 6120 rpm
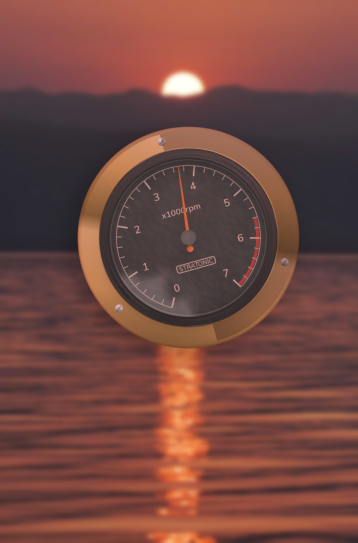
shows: 3700 rpm
